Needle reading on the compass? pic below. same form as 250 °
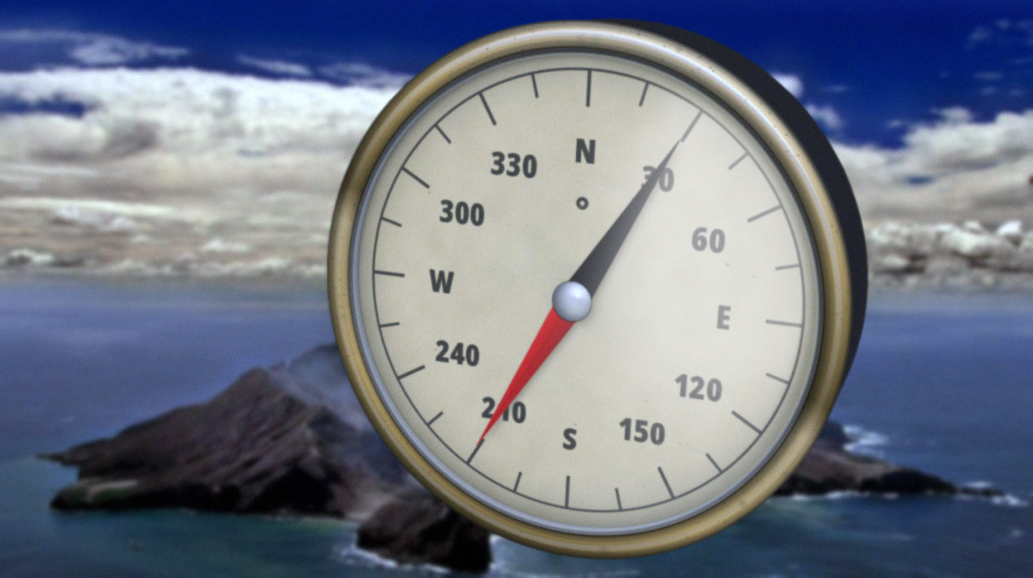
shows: 210 °
